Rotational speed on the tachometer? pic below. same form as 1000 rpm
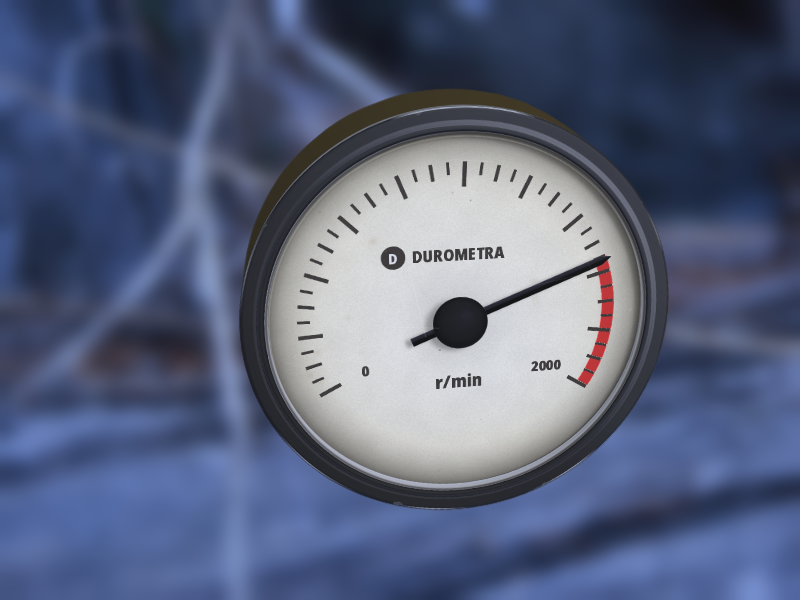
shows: 1550 rpm
